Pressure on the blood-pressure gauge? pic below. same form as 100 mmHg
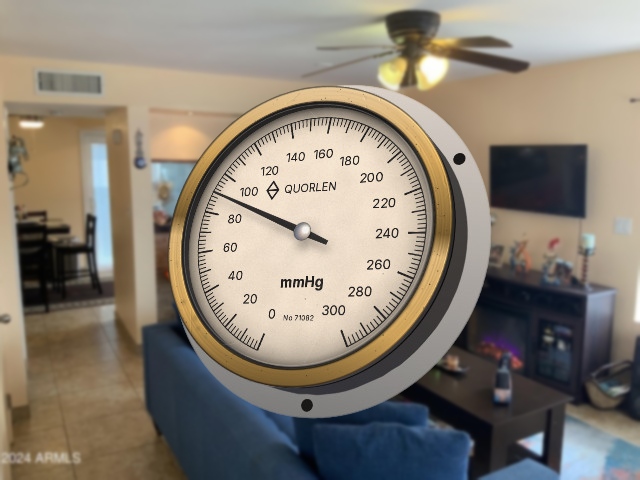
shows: 90 mmHg
